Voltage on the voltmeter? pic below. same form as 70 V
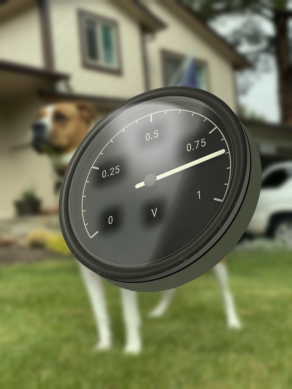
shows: 0.85 V
